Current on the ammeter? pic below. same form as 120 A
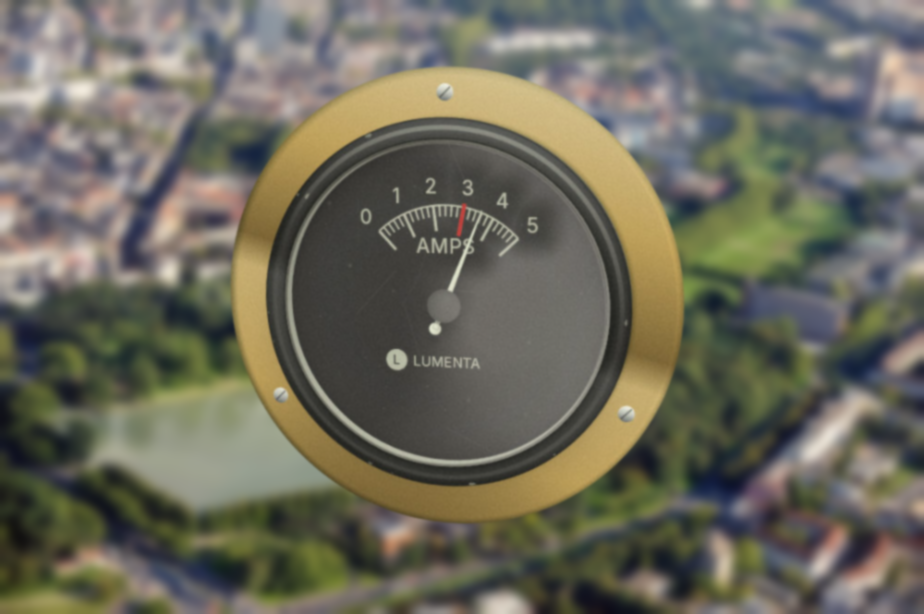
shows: 3.6 A
